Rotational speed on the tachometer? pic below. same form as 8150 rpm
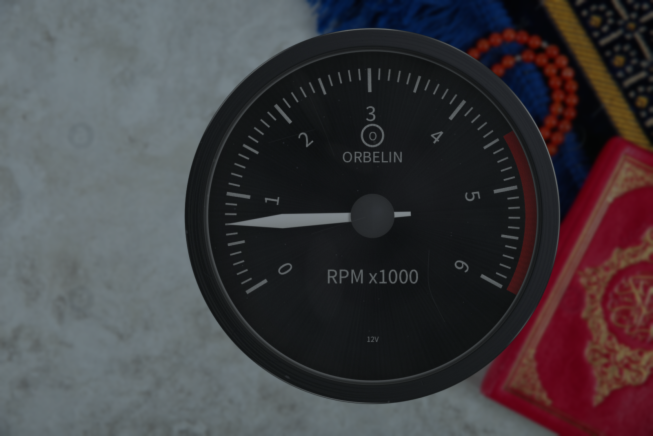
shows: 700 rpm
